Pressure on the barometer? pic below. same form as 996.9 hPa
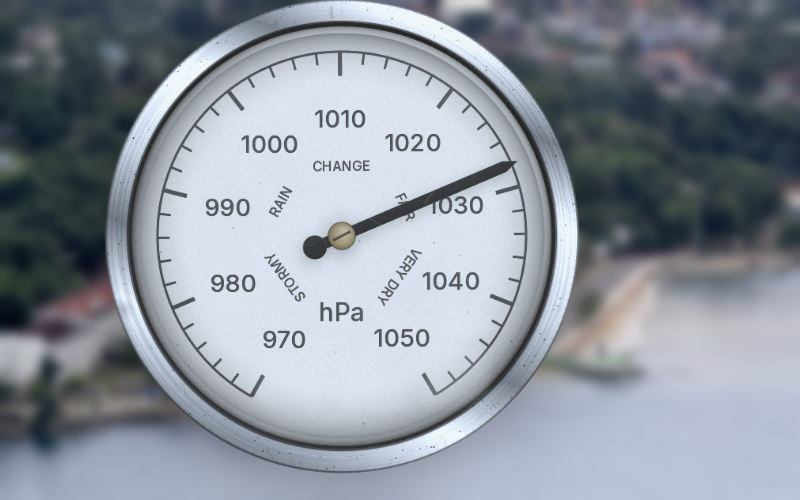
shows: 1028 hPa
